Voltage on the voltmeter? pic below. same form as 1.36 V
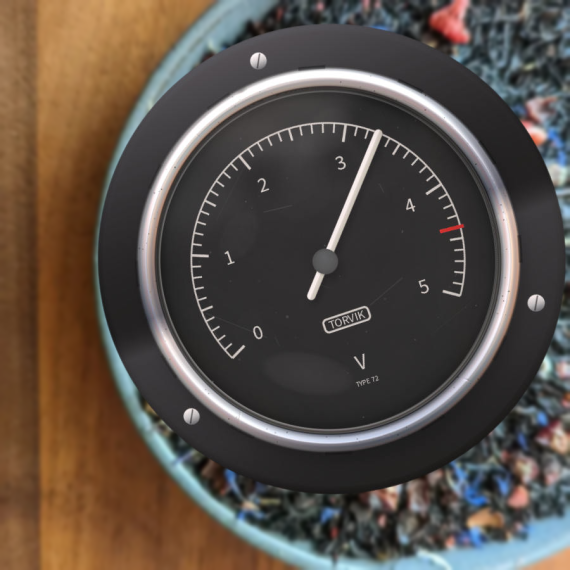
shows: 3.3 V
